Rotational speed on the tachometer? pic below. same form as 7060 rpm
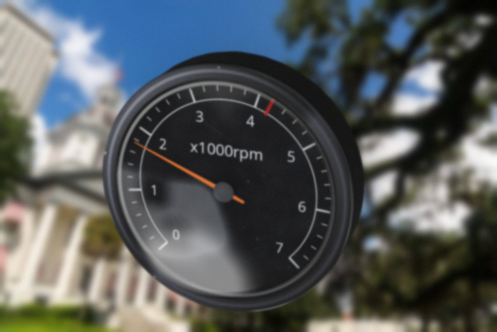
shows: 1800 rpm
